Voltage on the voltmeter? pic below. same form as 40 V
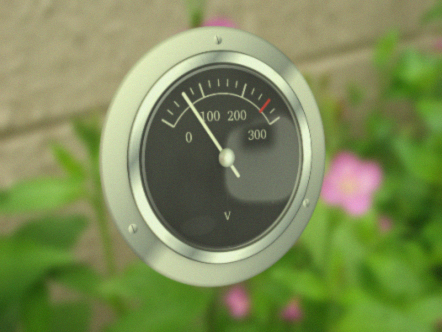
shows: 60 V
